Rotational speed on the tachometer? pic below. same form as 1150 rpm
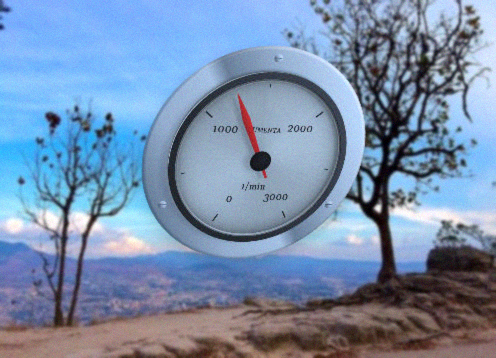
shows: 1250 rpm
